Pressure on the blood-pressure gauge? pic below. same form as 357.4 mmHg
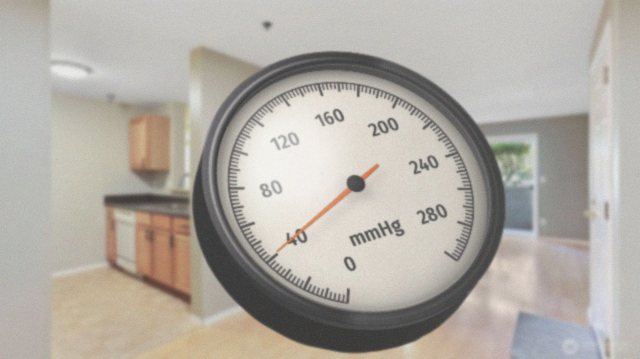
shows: 40 mmHg
